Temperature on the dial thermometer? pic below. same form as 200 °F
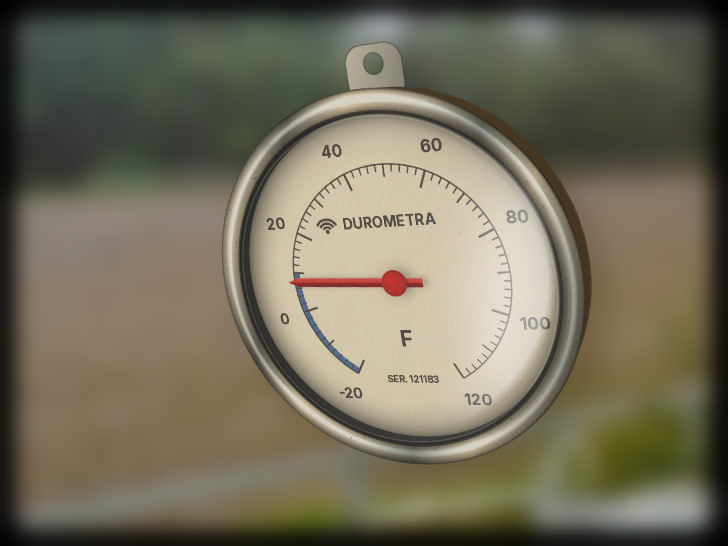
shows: 8 °F
